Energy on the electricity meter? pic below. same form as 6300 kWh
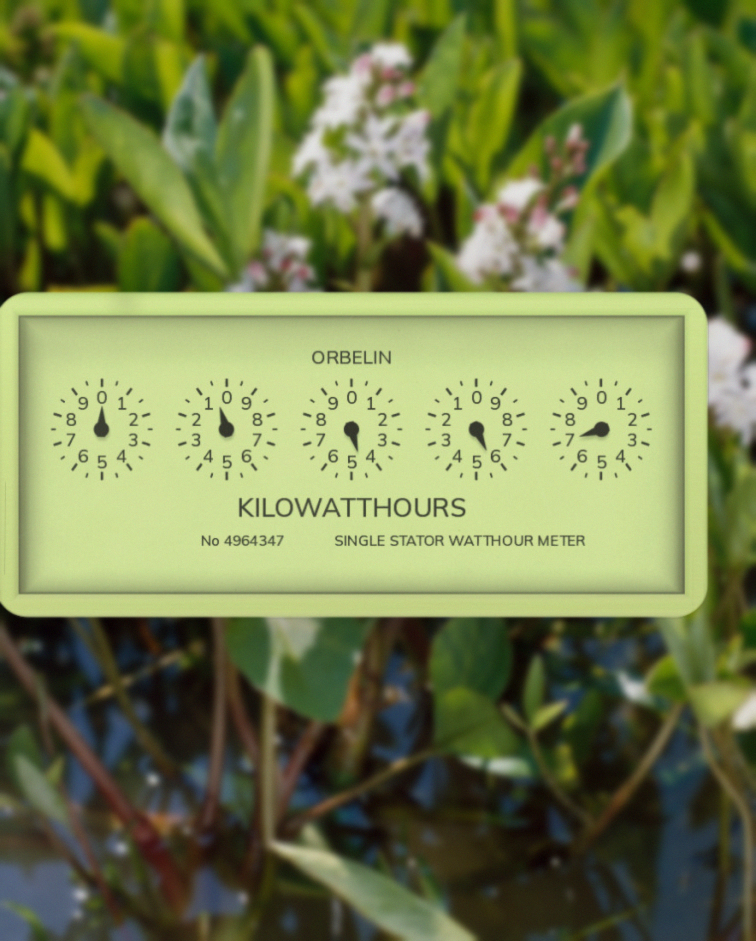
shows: 457 kWh
